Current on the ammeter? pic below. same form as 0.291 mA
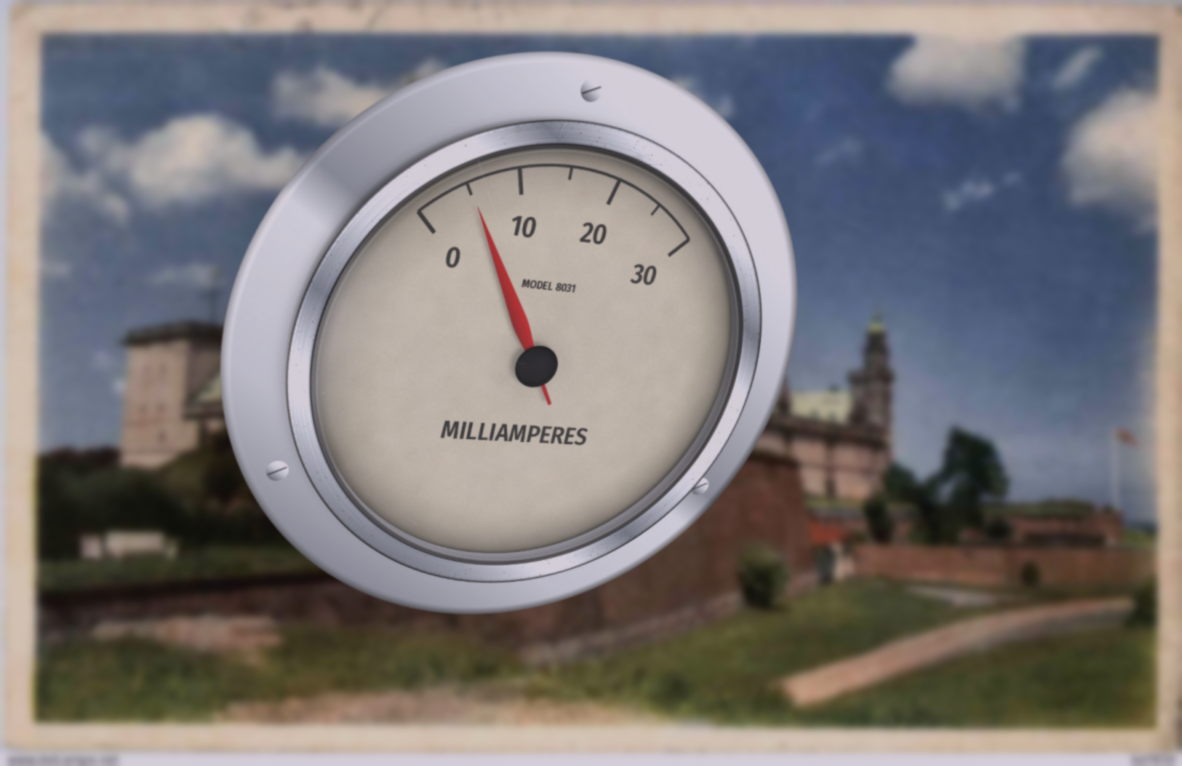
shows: 5 mA
